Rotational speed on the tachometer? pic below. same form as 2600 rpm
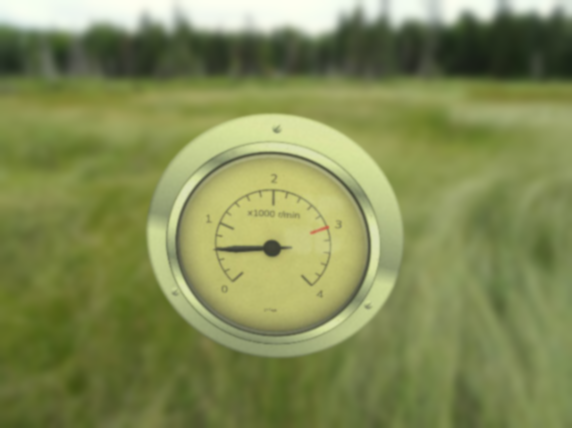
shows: 600 rpm
